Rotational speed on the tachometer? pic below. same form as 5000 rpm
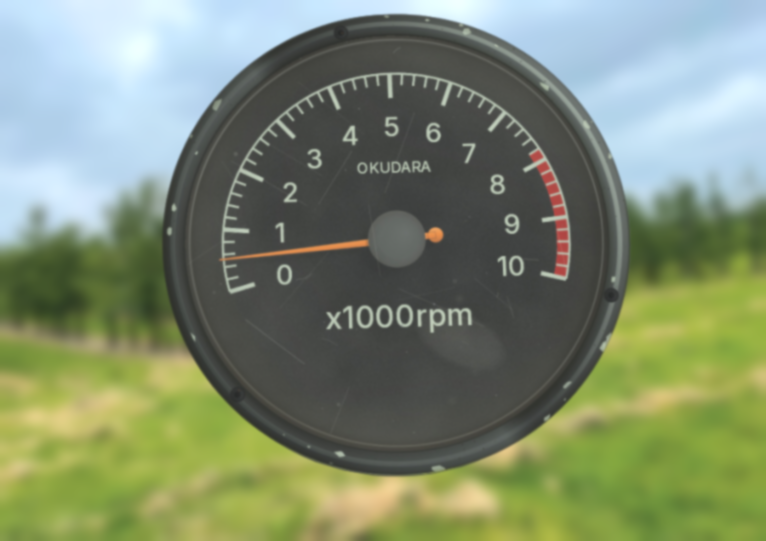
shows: 500 rpm
